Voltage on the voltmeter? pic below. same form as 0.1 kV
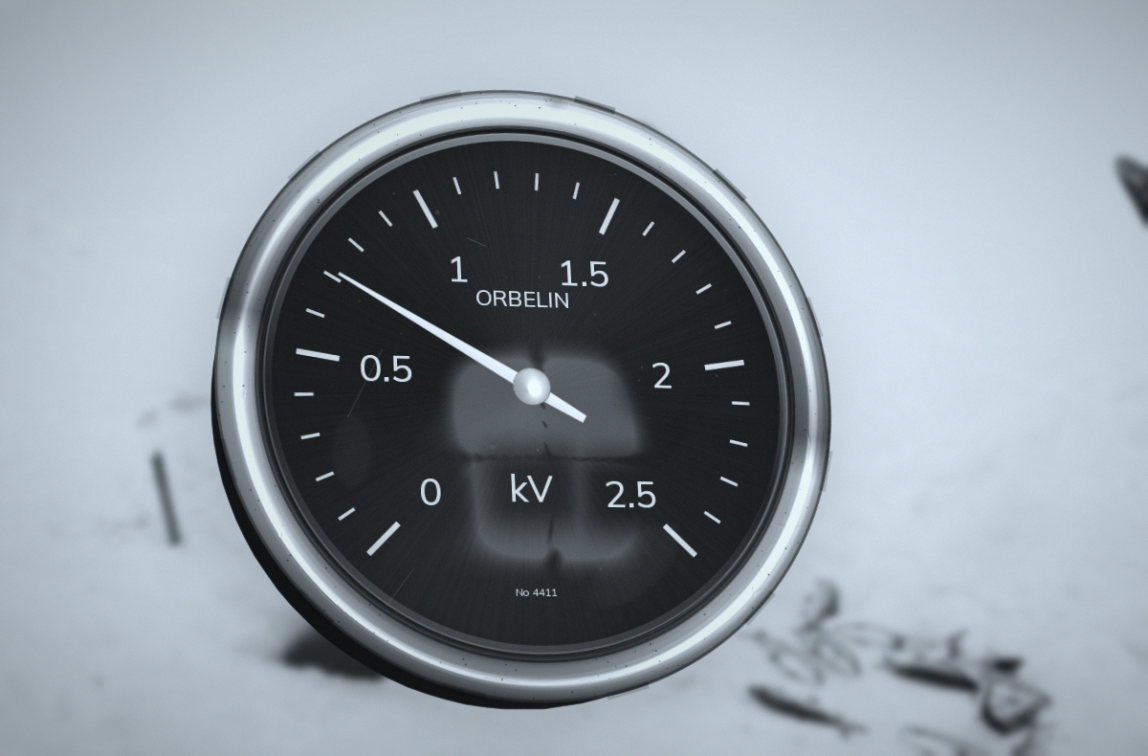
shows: 0.7 kV
